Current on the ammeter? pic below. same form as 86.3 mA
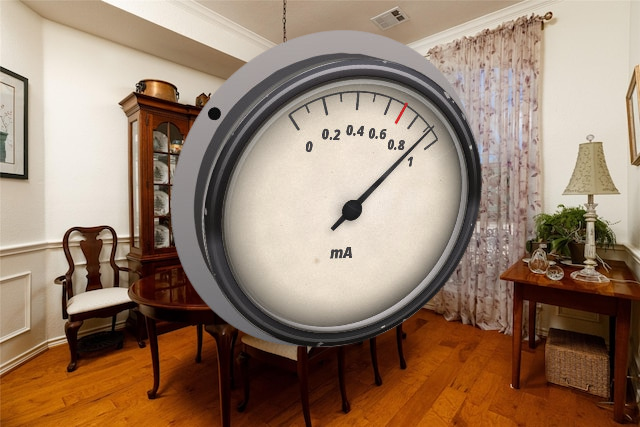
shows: 0.9 mA
